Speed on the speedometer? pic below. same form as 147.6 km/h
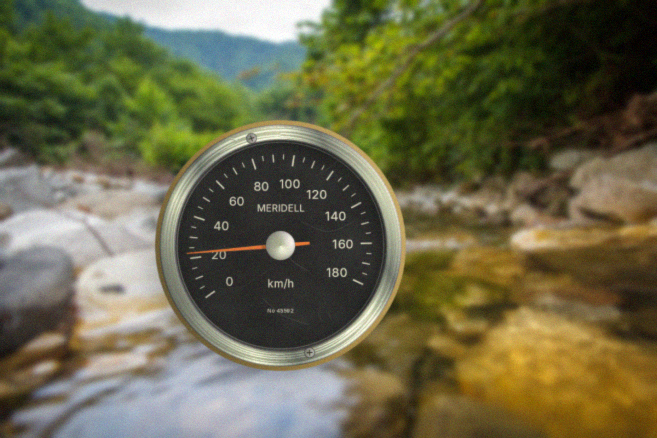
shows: 22.5 km/h
